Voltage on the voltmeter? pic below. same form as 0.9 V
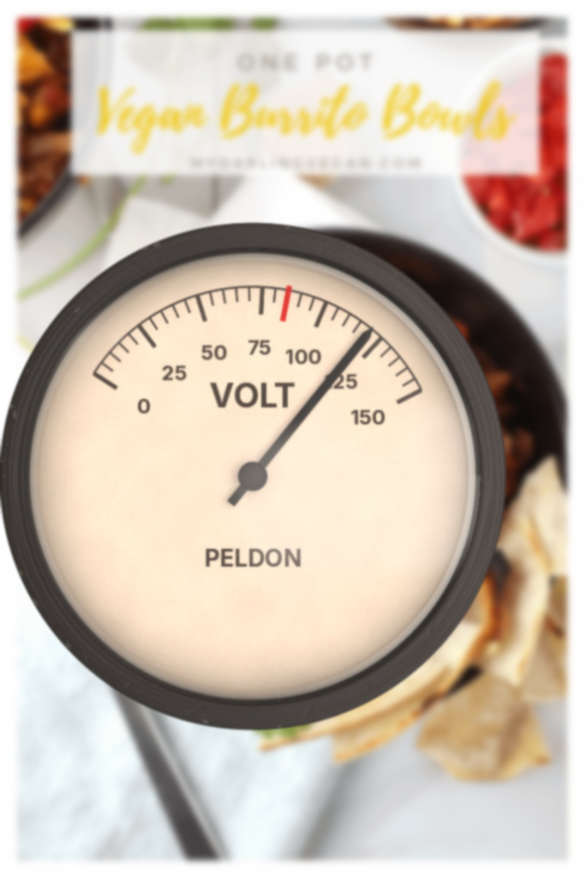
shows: 120 V
